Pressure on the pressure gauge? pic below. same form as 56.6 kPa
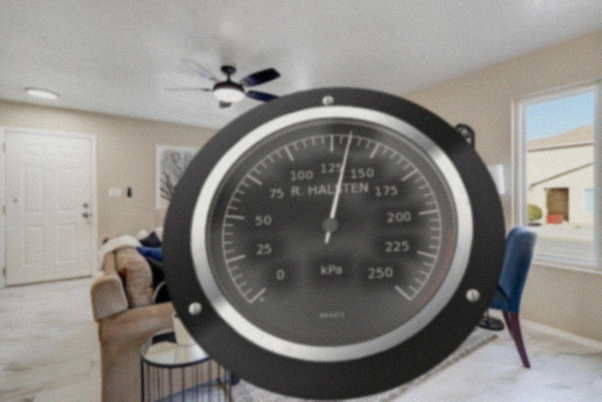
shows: 135 kPa
